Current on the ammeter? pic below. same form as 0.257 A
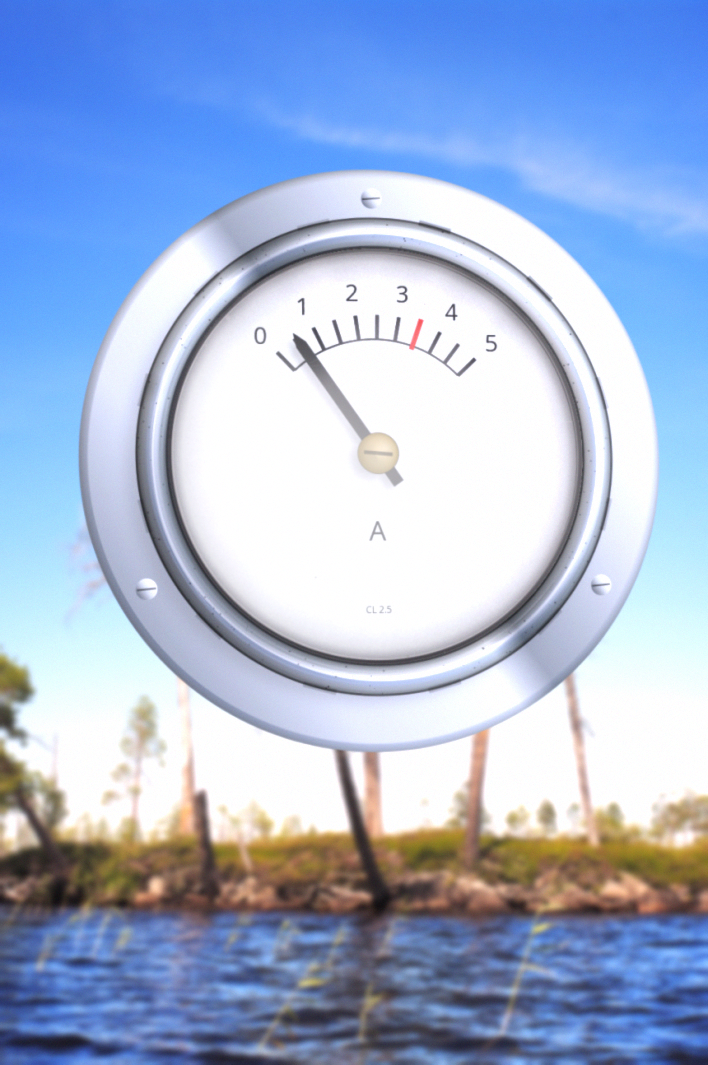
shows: 0.5 A
